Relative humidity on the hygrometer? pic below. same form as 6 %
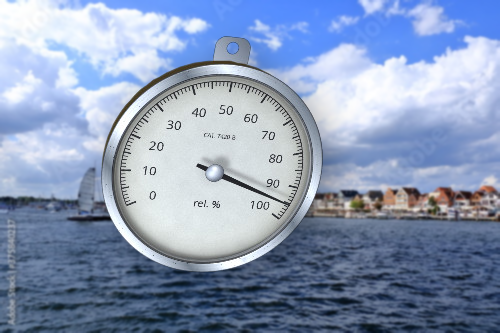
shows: 95 %
